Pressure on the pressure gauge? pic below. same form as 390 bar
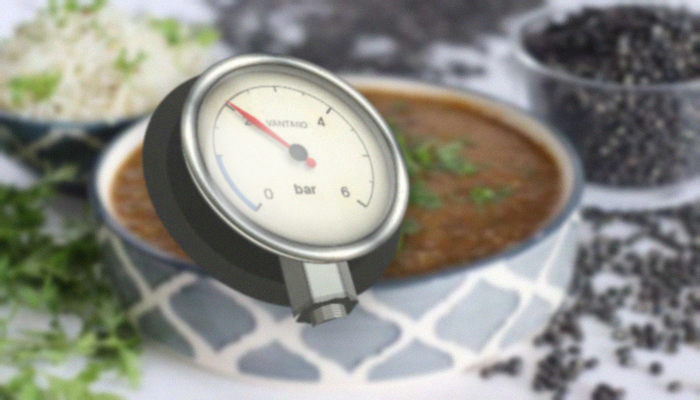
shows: 2 bar
